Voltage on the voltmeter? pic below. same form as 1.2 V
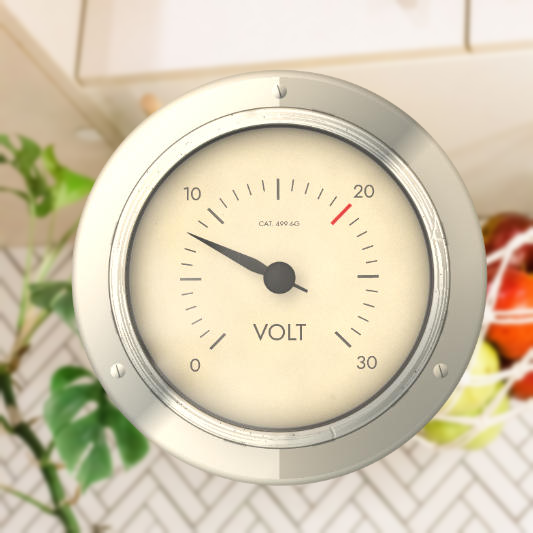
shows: 8 V
